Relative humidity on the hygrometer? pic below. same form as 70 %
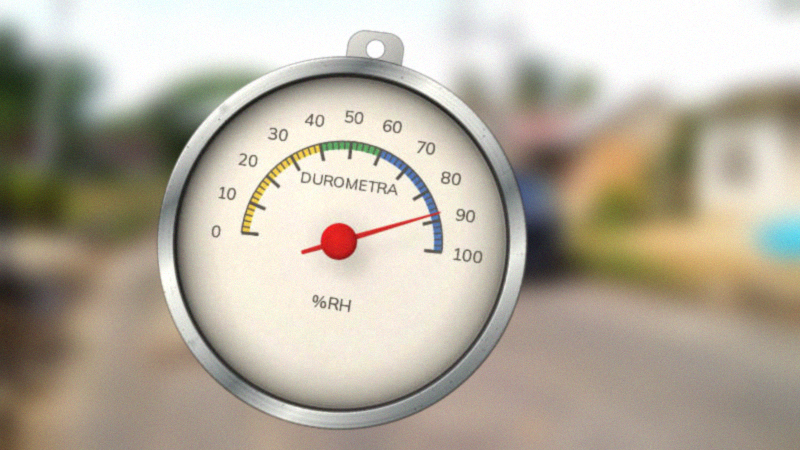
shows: 88 %
